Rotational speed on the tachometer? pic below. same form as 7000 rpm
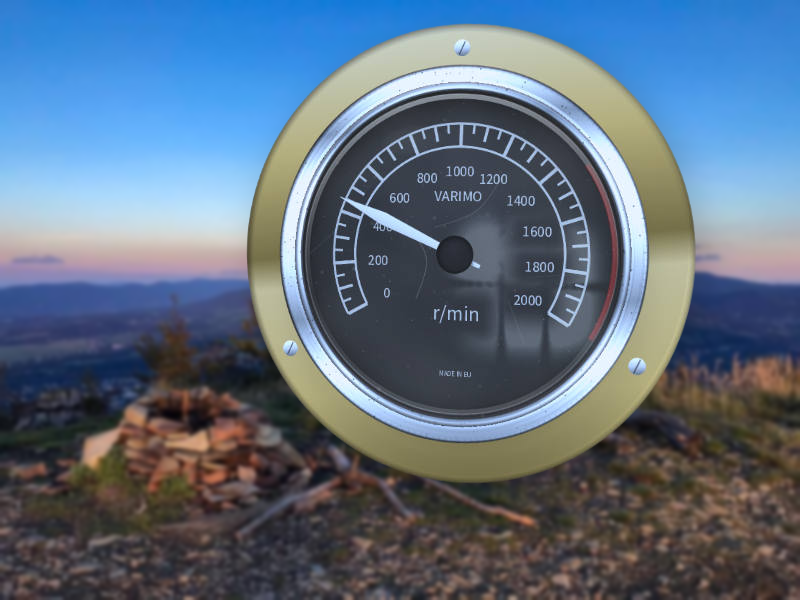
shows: 450 rpm
